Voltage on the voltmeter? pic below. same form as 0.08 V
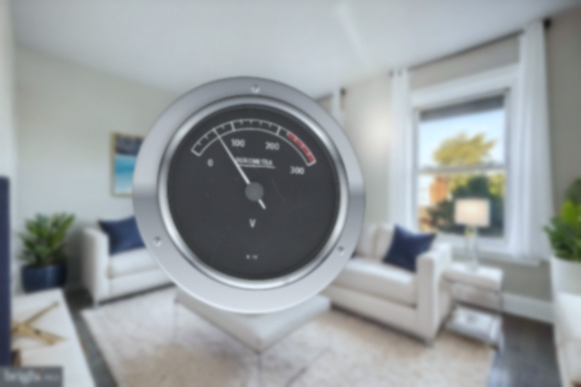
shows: 60 V
